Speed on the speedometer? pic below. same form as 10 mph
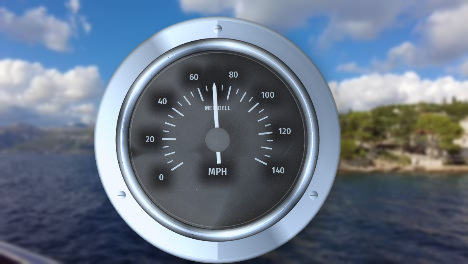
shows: 70 mph
